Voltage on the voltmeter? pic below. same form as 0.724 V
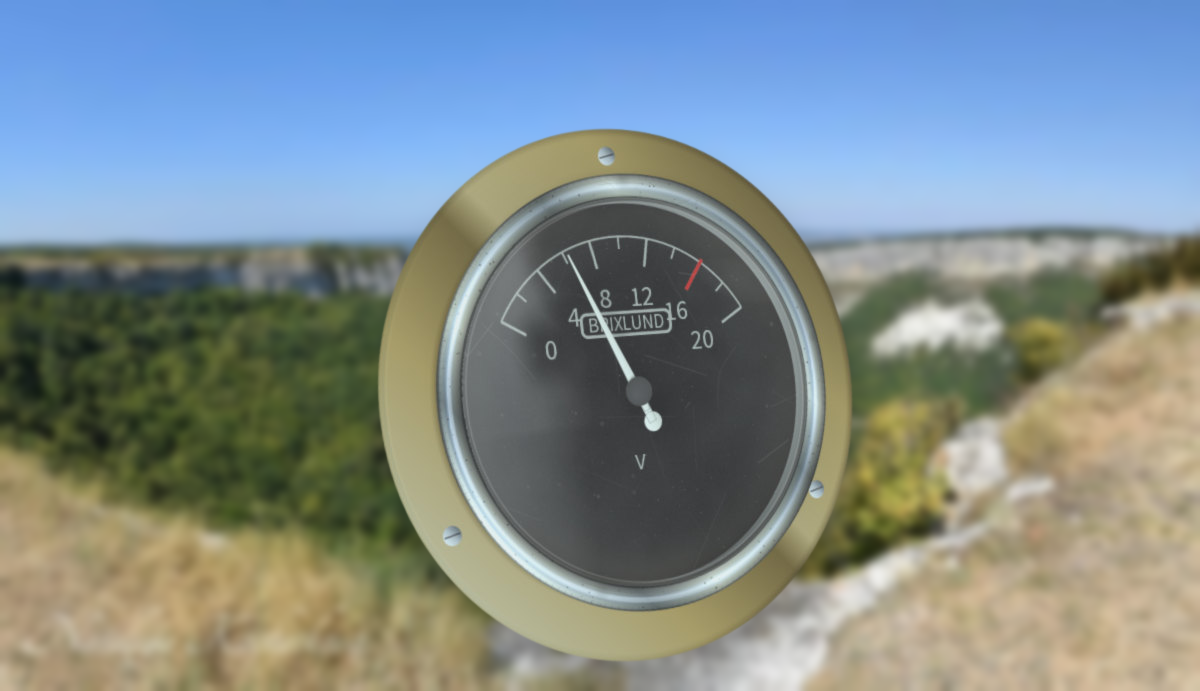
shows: 6 V
